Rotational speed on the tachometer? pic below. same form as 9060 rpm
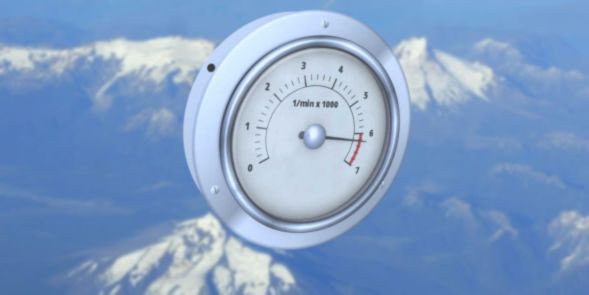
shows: 6200 rpm
